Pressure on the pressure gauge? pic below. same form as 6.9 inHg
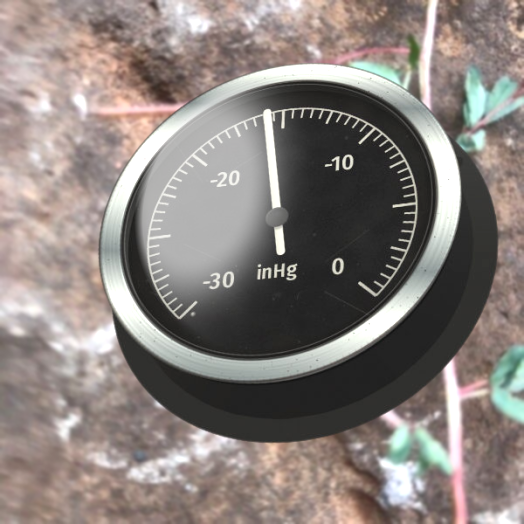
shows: -15.75 inHg
